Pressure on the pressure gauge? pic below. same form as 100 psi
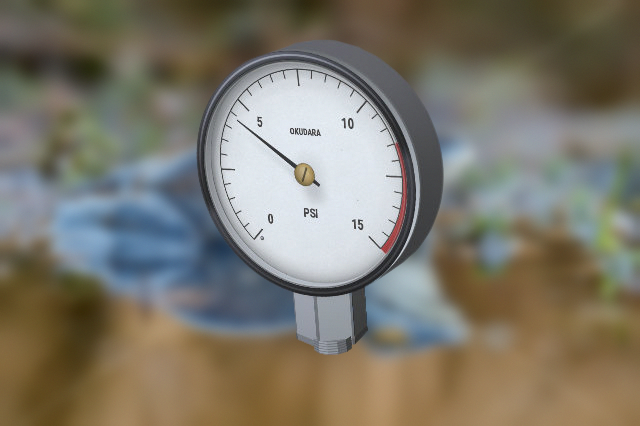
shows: 4.5 psi
